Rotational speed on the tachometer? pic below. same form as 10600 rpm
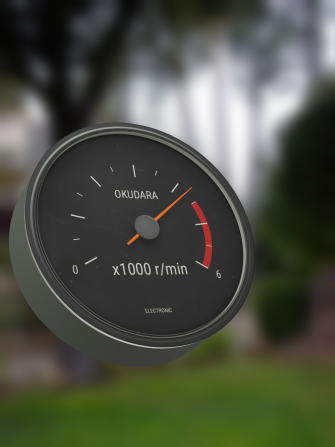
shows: 4250 rpm
